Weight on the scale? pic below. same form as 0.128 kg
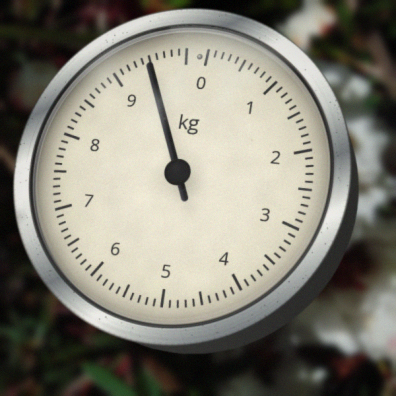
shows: 9.5 kg
